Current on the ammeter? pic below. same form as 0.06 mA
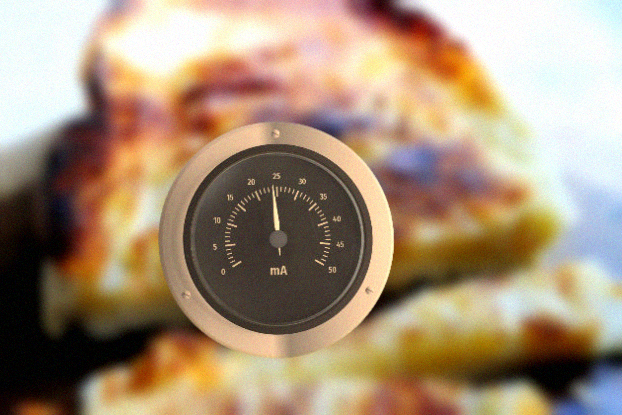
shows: 24 mA
